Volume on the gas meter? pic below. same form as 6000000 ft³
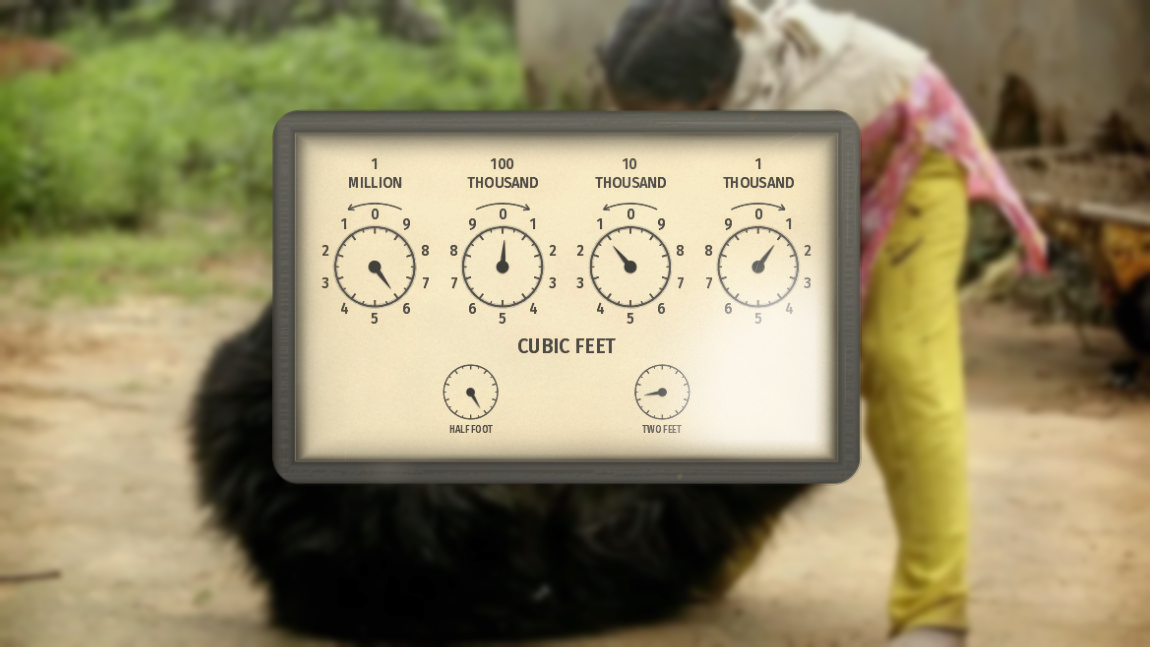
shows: 601100 ft³
